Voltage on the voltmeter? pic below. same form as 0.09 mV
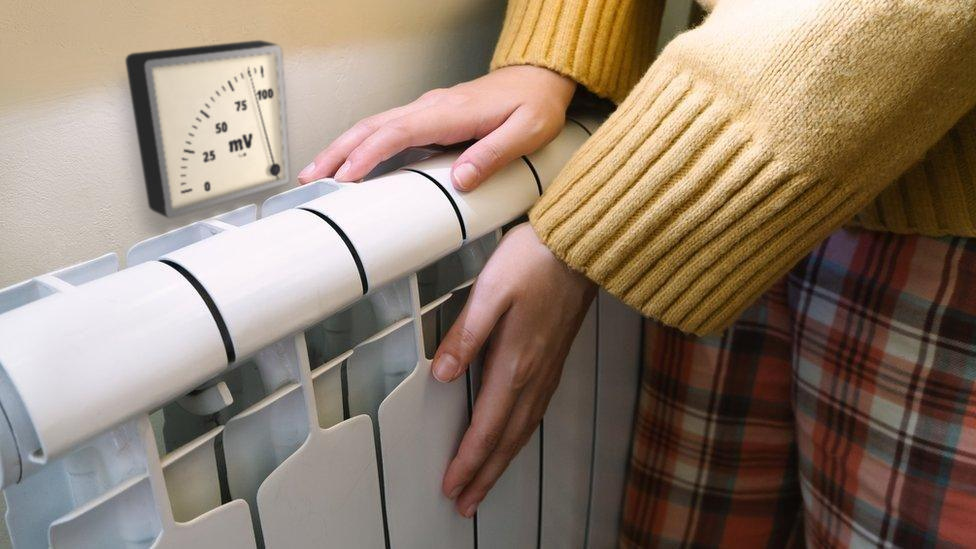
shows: 90 mV
